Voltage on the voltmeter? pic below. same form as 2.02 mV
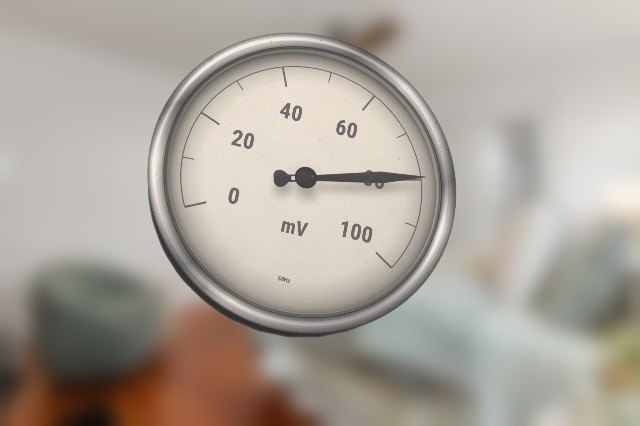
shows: 80 mV
